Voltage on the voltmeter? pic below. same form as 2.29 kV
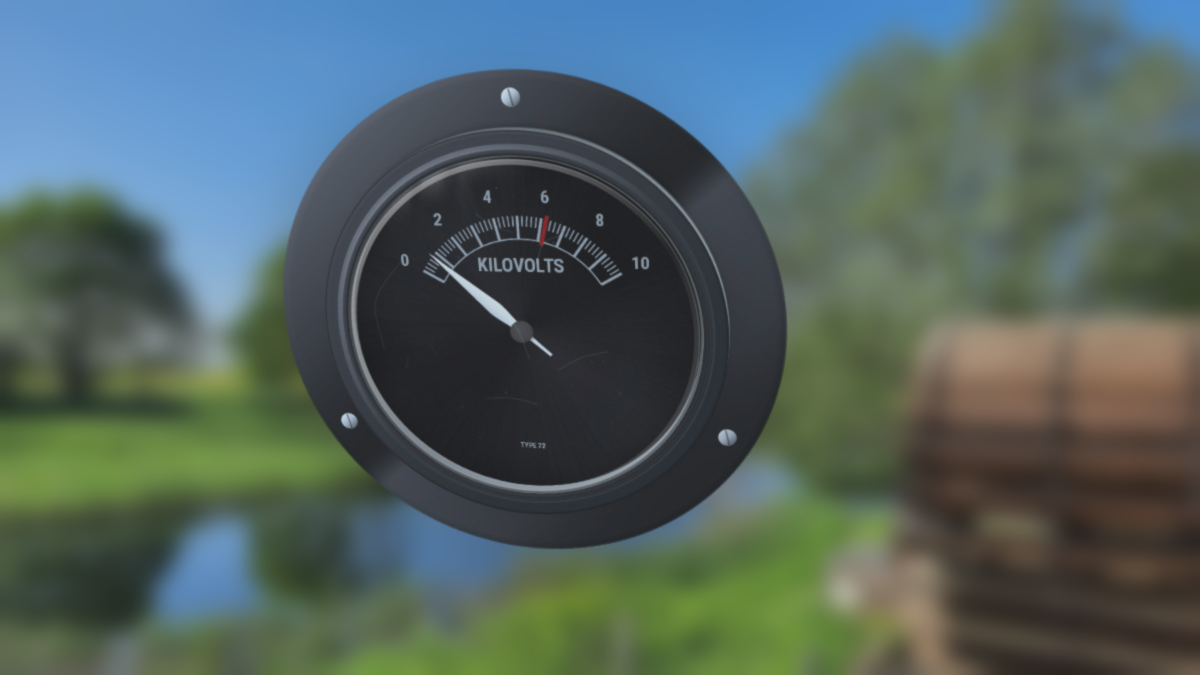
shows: 1 kV
